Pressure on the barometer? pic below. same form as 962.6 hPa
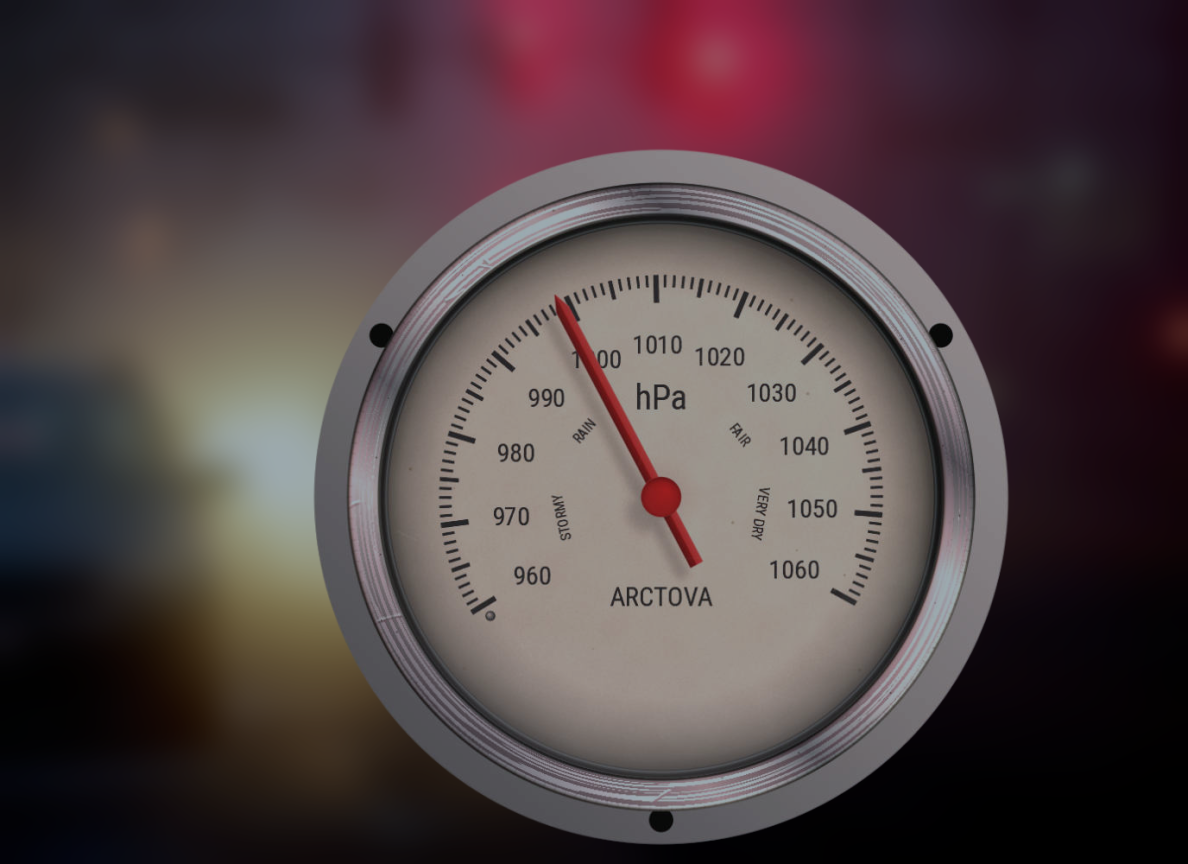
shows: 999 hPa
